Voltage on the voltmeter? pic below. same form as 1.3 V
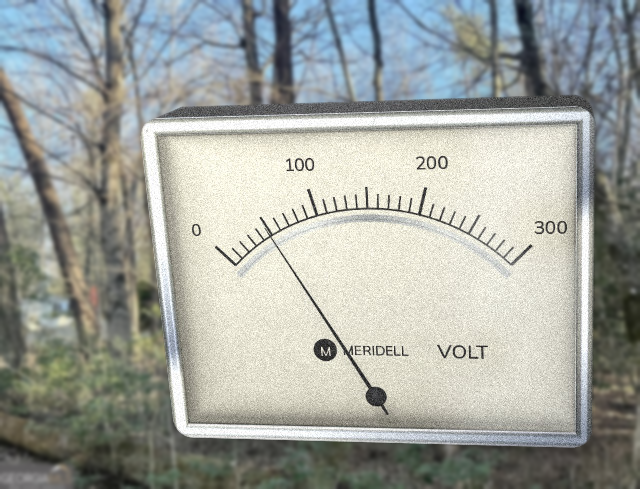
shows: 50 V
